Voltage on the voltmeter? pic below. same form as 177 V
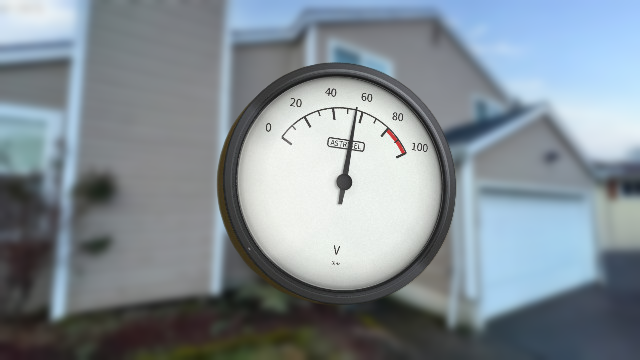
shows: 55 V
